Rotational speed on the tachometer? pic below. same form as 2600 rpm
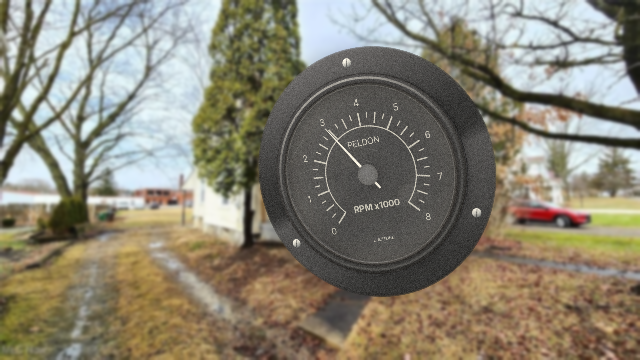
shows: 3000 rpm
